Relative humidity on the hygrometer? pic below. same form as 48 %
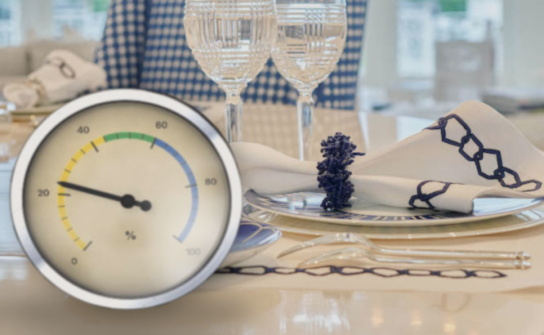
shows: 24 %
